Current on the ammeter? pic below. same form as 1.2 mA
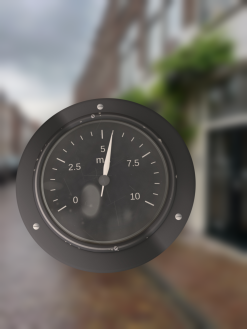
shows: 5.5 mA
